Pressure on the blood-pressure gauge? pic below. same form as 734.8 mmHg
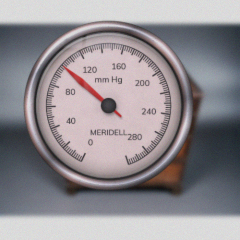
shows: 100 mmHg
